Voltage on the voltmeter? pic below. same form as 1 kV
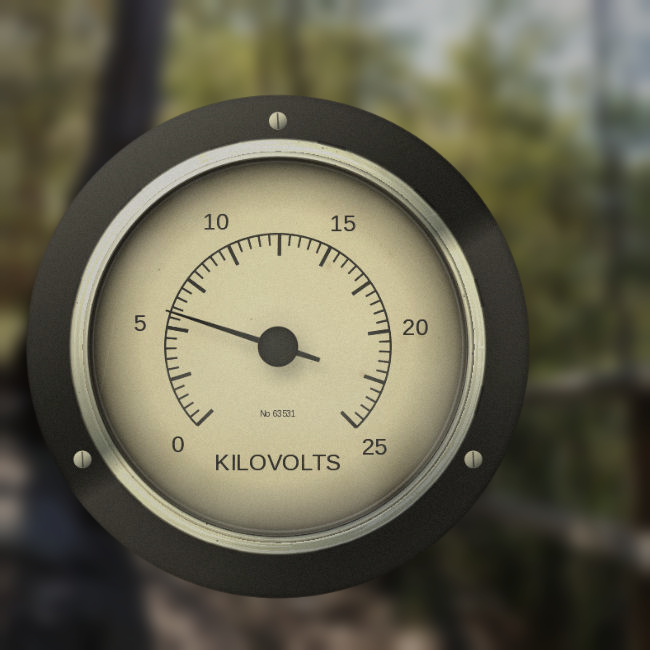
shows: 5.75 kV
